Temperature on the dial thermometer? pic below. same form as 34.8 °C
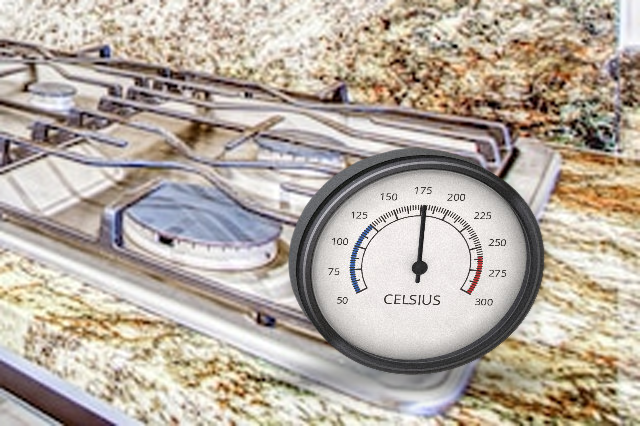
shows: 175 °C
